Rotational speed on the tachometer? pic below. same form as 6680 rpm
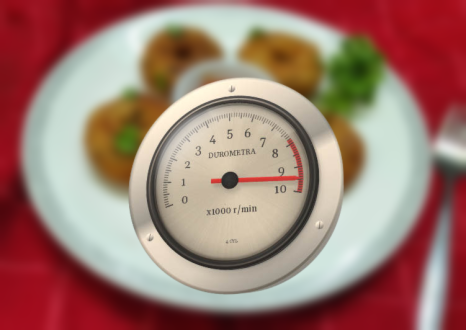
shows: 9500 rpm
